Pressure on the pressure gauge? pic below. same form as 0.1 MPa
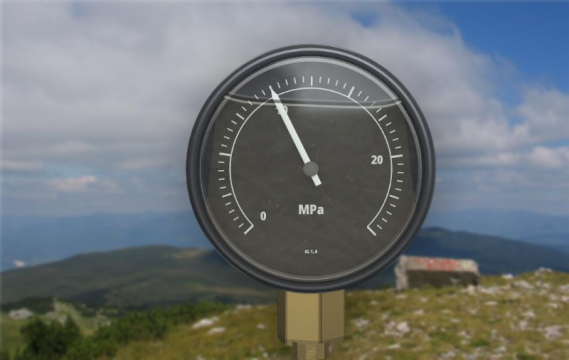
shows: 10 MPa
